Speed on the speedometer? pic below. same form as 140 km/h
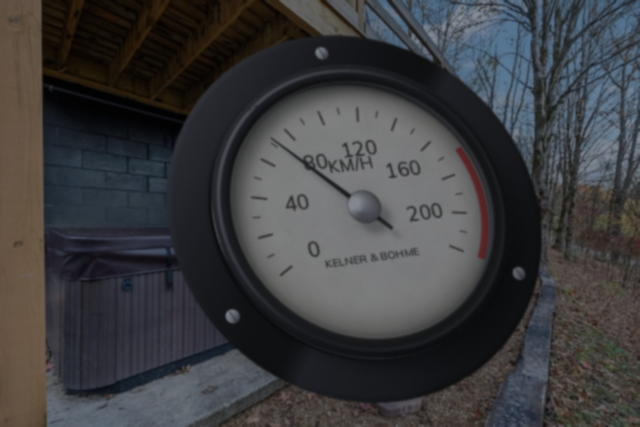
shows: 70 km/h
